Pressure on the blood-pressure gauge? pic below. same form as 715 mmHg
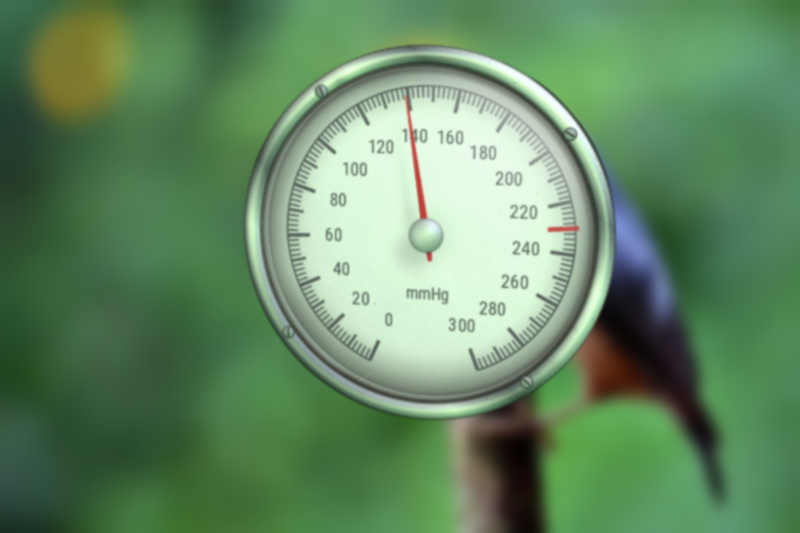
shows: 140 mmHg
